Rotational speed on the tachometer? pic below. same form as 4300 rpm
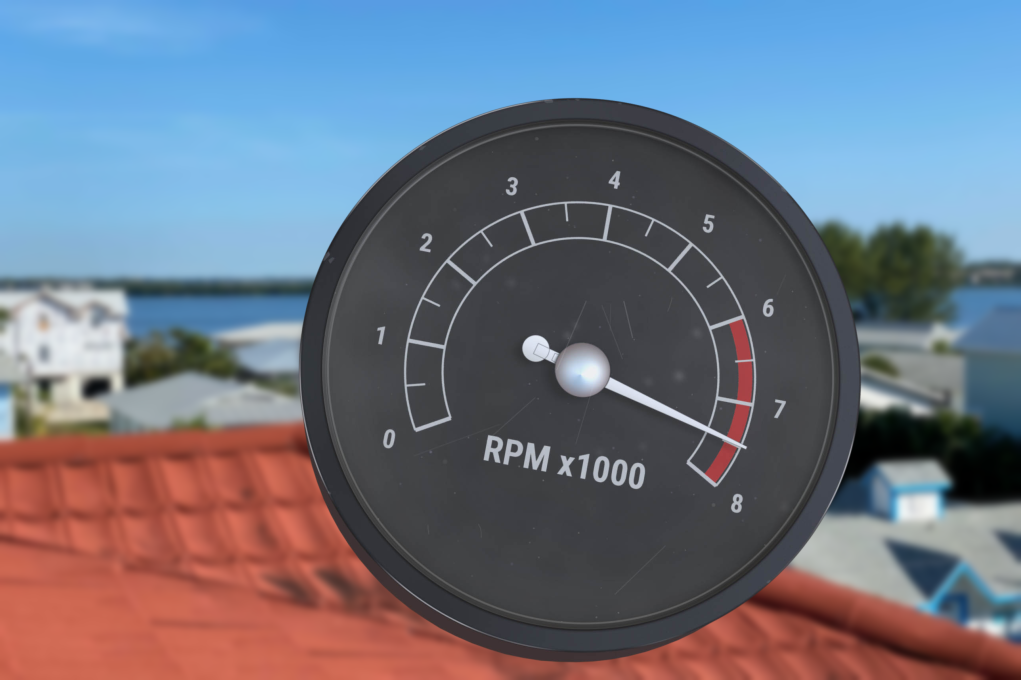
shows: 7500 rpm
